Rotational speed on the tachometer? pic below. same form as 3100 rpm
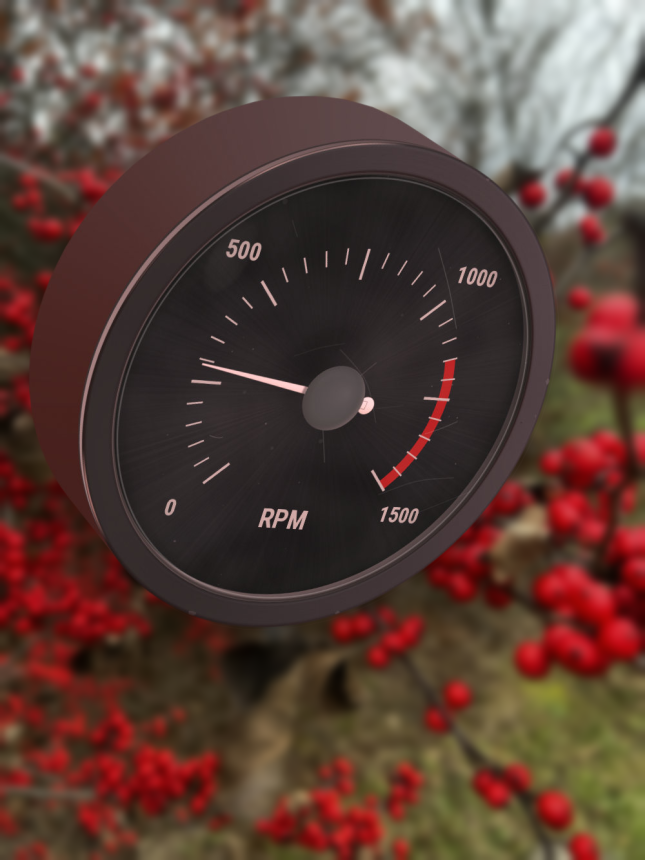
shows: 300 rpm
